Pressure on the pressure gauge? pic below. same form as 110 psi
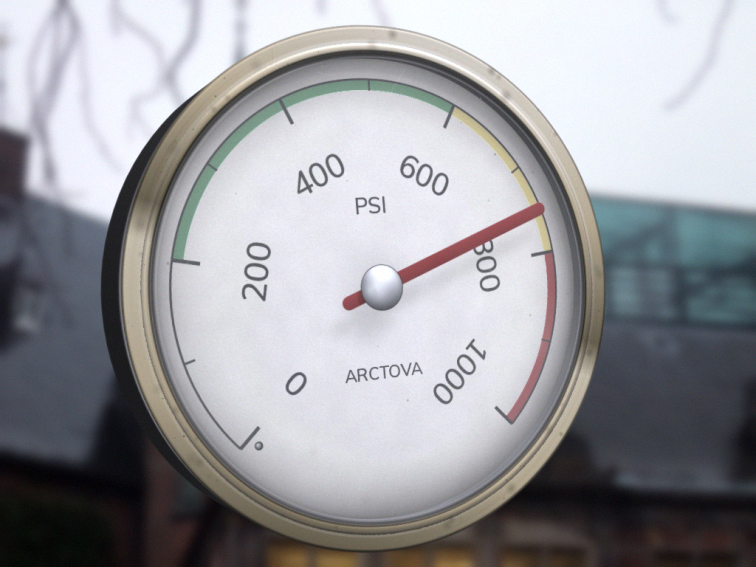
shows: 750 psi
